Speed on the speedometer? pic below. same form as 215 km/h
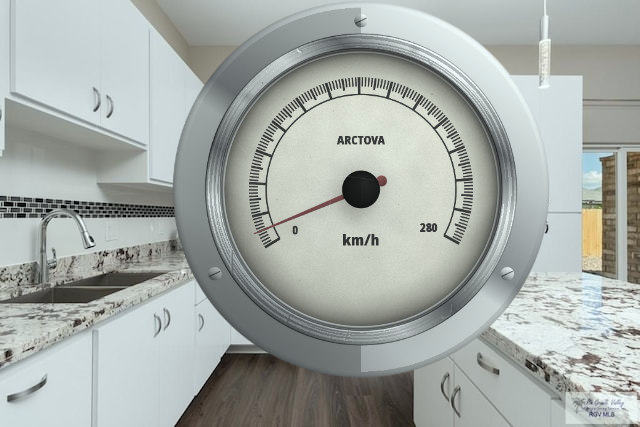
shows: 10 km/h
